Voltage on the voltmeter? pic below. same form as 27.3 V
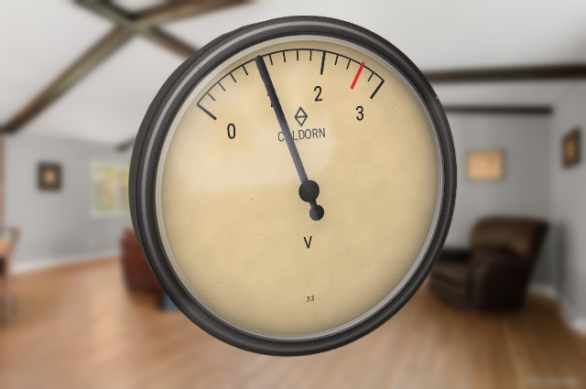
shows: 1 V
